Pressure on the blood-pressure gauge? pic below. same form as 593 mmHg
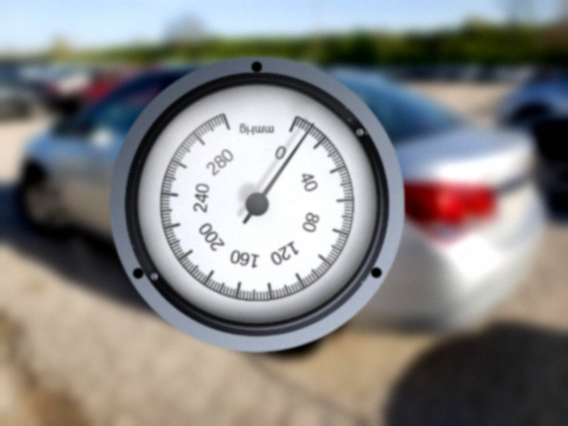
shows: 10 mmHg
